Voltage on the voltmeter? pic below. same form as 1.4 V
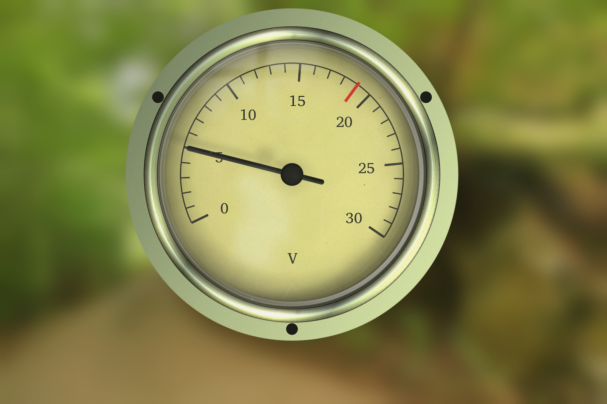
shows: 5 V
